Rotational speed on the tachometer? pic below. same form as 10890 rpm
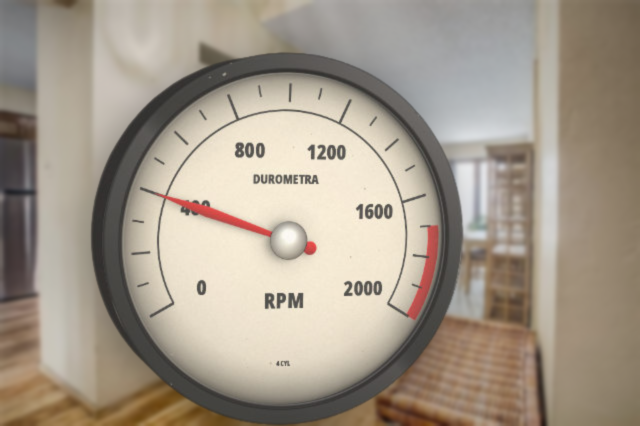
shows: 400 rpm
